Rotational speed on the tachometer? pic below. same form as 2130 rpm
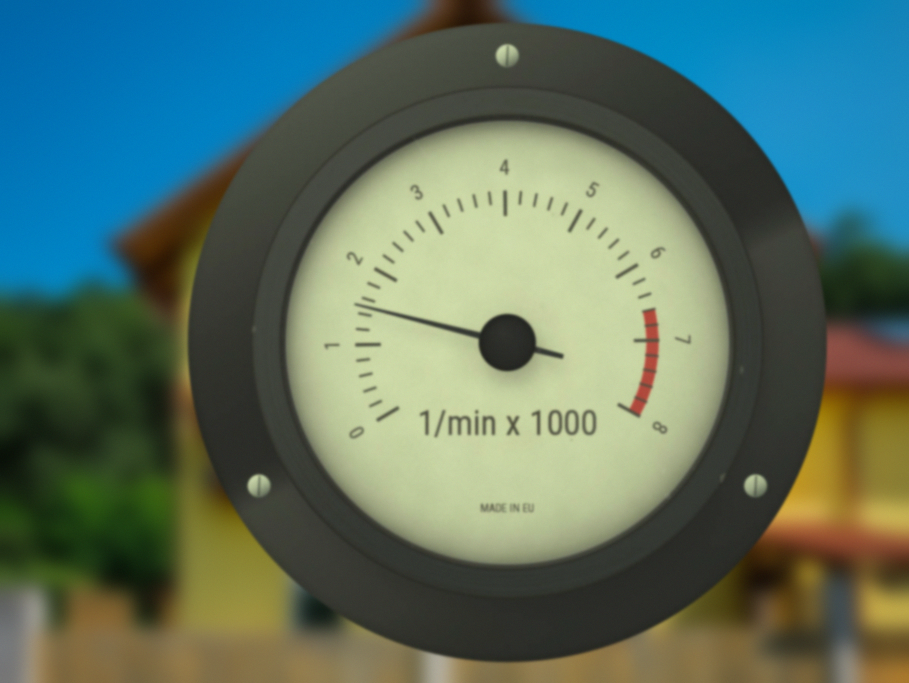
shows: 1500 rpm
